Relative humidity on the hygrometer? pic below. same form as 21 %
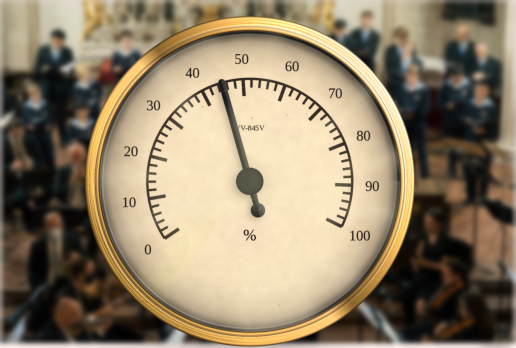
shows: 45 %
